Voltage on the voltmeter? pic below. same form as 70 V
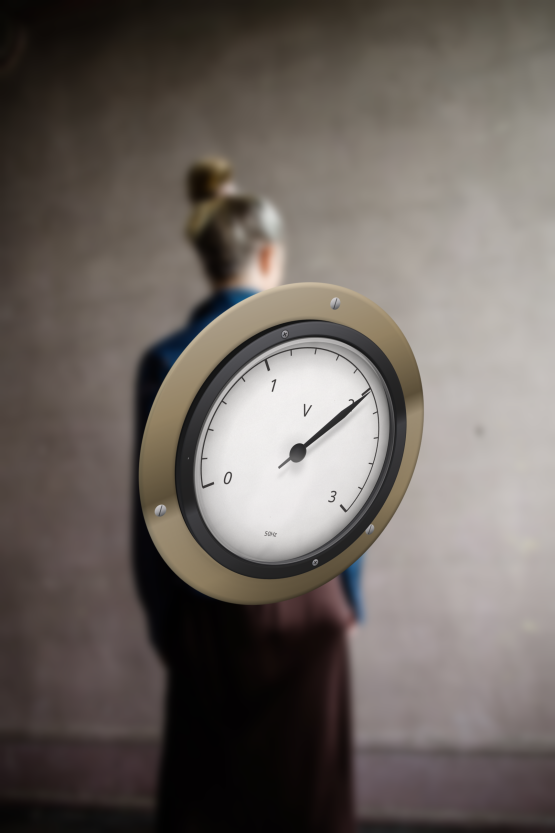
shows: 2 V
